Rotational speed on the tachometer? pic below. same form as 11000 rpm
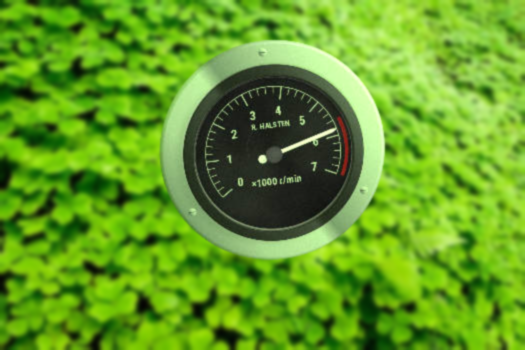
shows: 5800 rpm
